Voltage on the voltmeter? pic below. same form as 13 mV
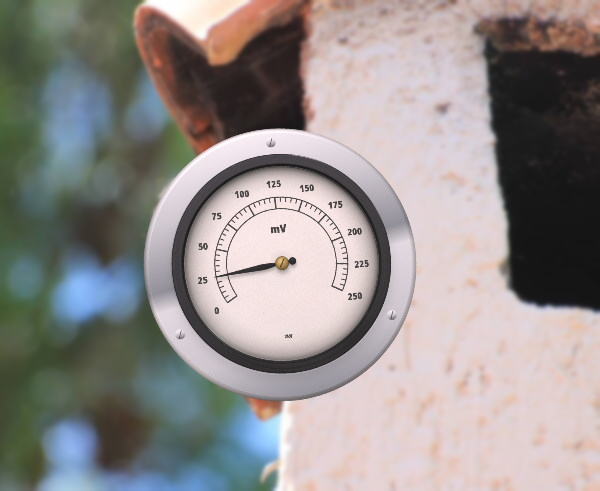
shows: 25 mV
